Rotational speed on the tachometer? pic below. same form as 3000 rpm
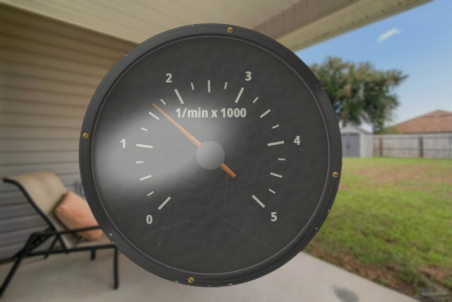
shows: 1625 rpm
